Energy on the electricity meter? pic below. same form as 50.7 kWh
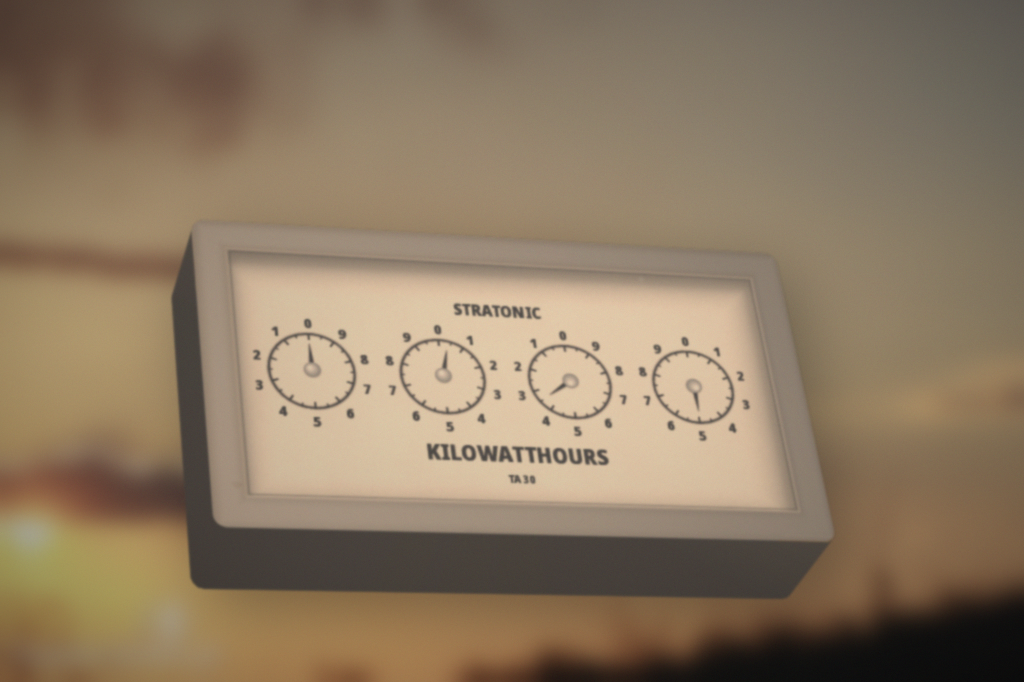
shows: 35 kWh
